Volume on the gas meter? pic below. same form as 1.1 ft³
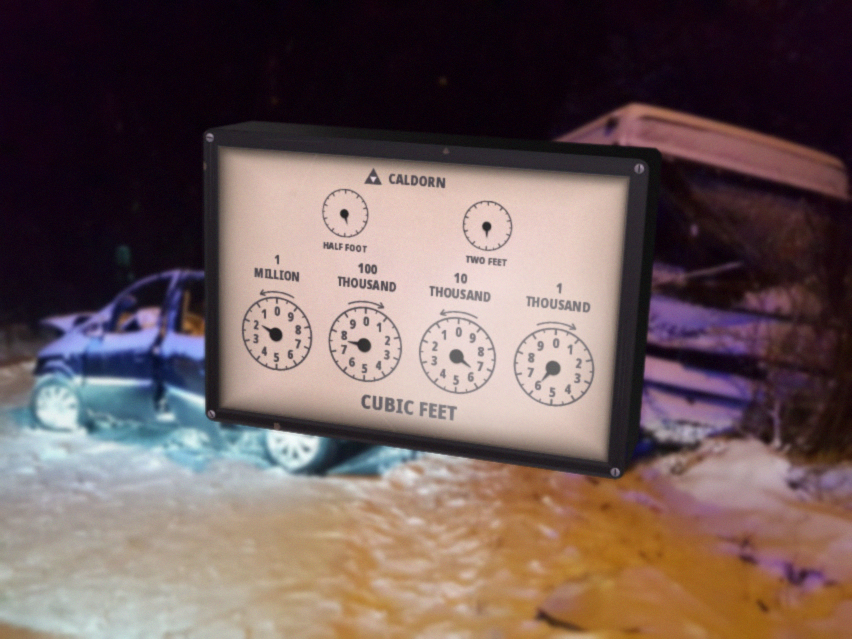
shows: 176600 ft³
